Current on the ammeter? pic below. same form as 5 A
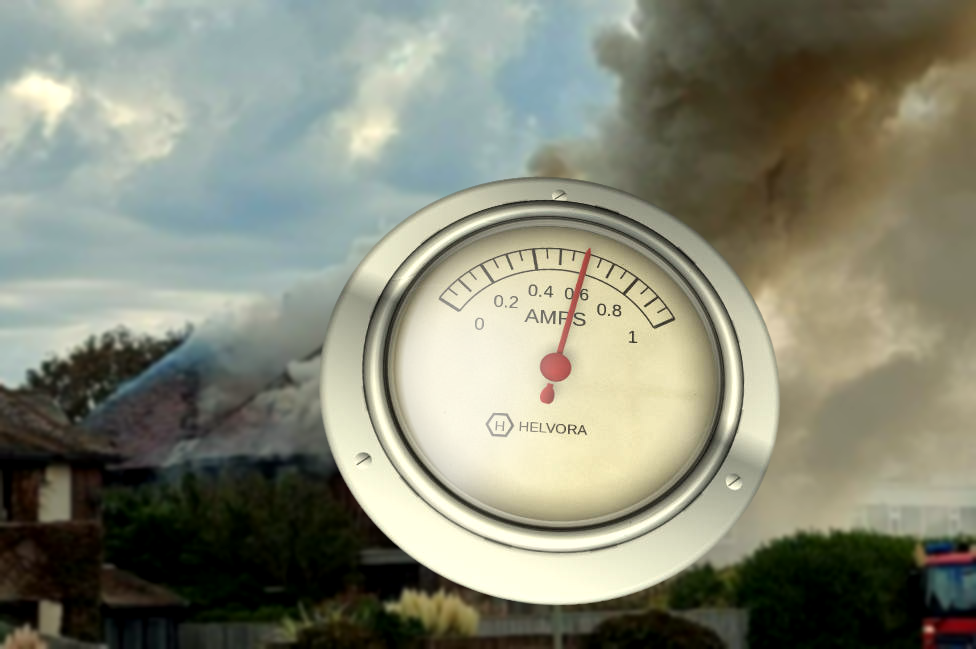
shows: 0.6 A
